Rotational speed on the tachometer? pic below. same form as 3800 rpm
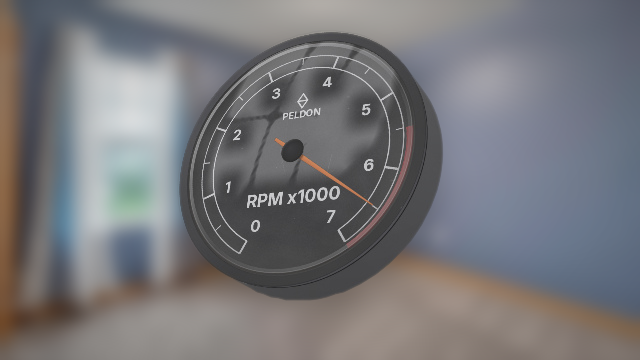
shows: 6500 rpm
